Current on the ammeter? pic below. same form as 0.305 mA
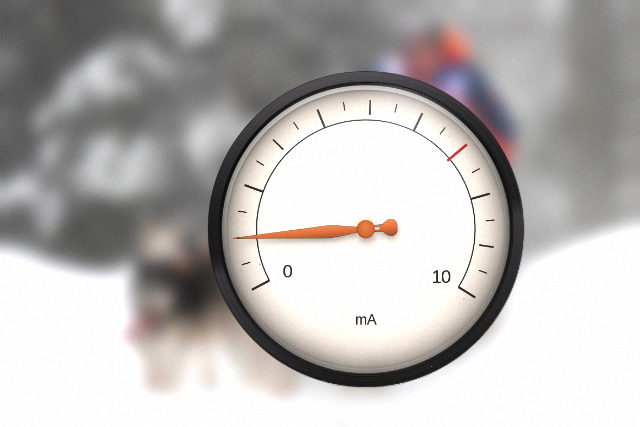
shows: 1 mA
